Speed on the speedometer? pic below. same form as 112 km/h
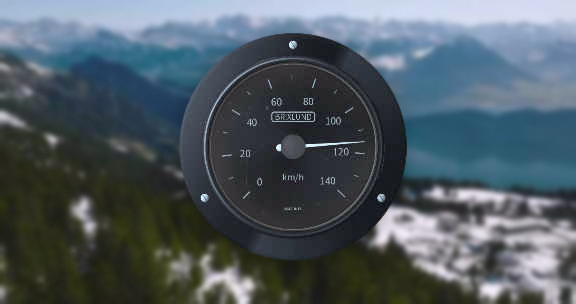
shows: 115 km/h
